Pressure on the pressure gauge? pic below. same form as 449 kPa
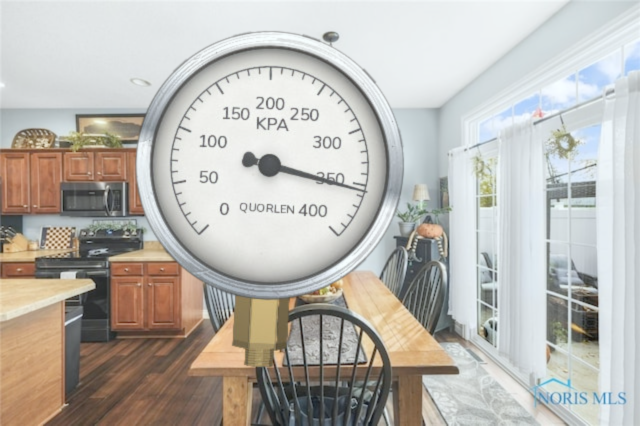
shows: 355 kPa
